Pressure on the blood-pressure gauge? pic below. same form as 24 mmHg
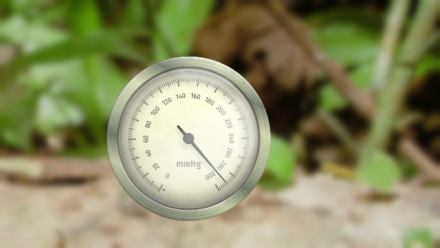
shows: 290 mmHg
